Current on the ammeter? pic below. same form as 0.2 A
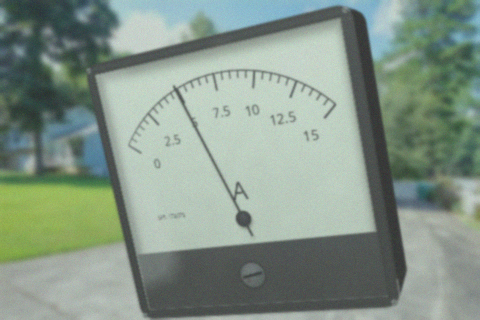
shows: 5 A
